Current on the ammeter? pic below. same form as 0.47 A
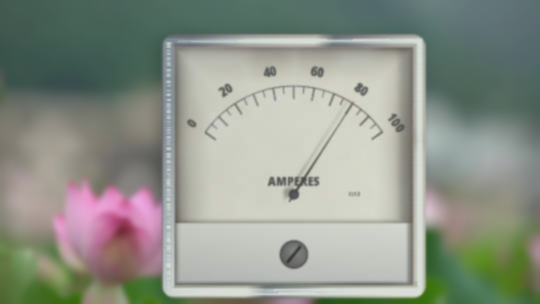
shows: 80 A
